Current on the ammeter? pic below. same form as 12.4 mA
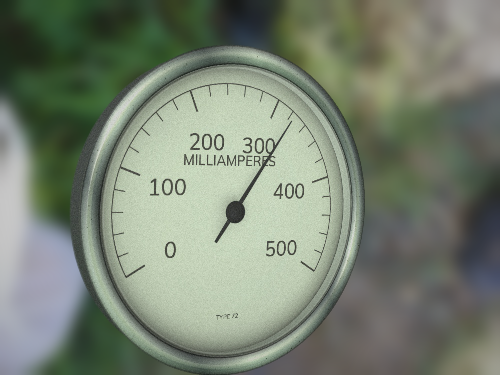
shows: 320 mA
